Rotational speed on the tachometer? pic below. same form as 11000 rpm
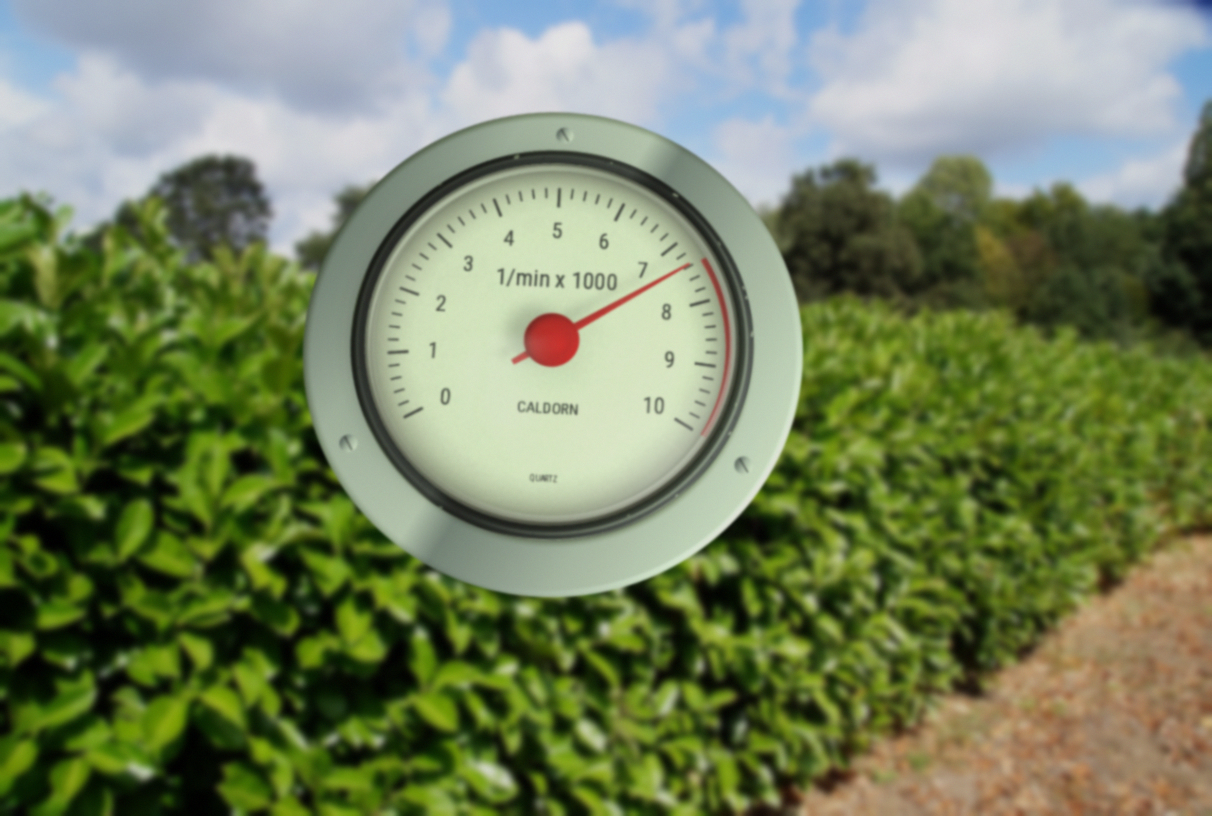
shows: 7400 rpm
